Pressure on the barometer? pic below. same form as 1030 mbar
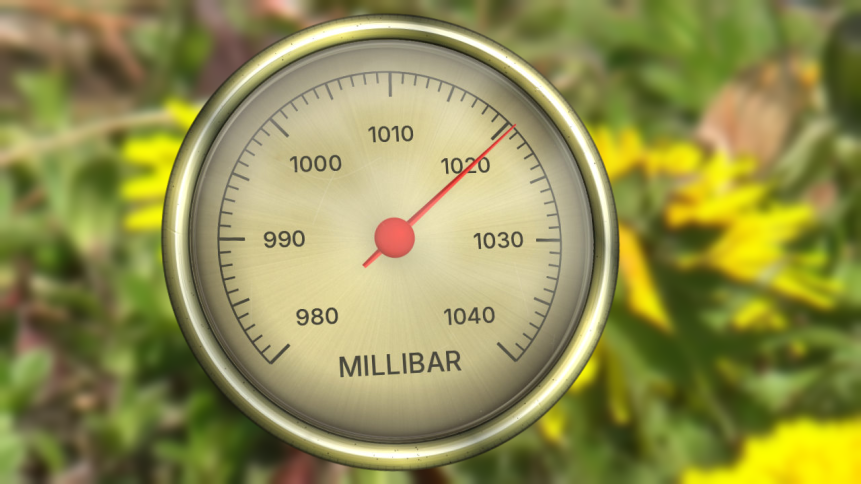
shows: 1020.5 mbar
